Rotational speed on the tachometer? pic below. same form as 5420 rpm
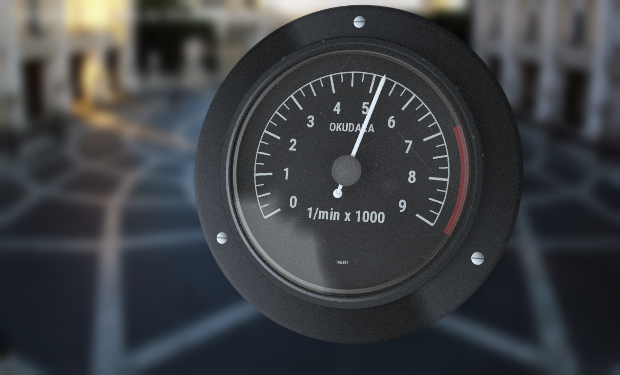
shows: 5250 rpm
